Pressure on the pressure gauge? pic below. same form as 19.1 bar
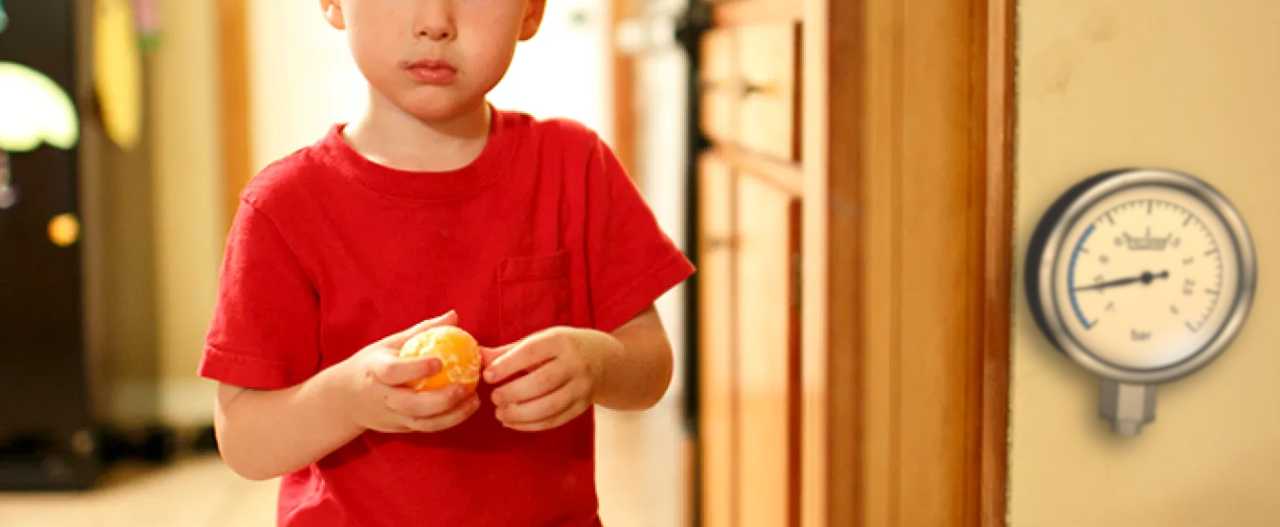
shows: -0.5 bar
